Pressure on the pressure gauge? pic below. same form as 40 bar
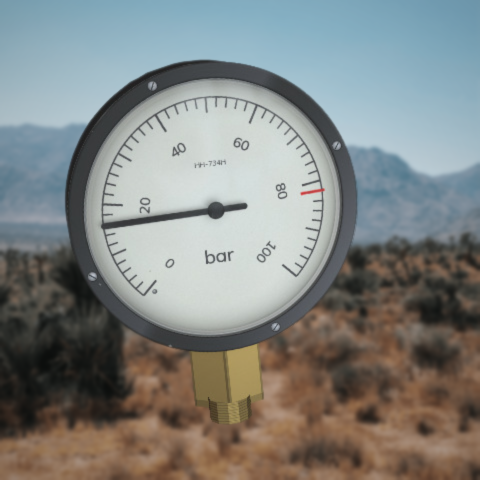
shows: 16 bar
